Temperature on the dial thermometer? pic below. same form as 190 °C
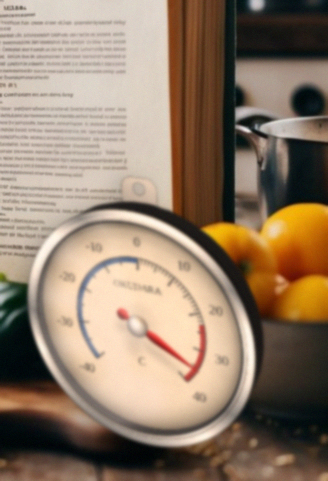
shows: 35 °C
